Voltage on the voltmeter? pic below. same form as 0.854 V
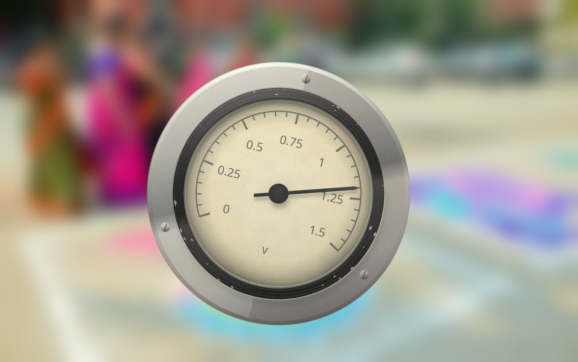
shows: 1.2 V
